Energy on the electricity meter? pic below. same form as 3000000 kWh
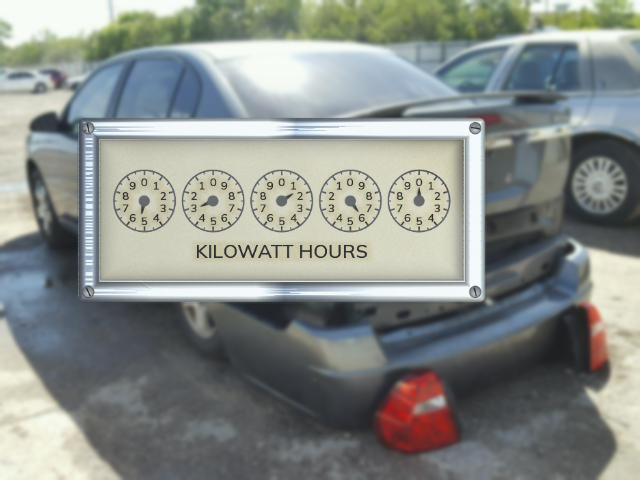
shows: 53160 kWh
